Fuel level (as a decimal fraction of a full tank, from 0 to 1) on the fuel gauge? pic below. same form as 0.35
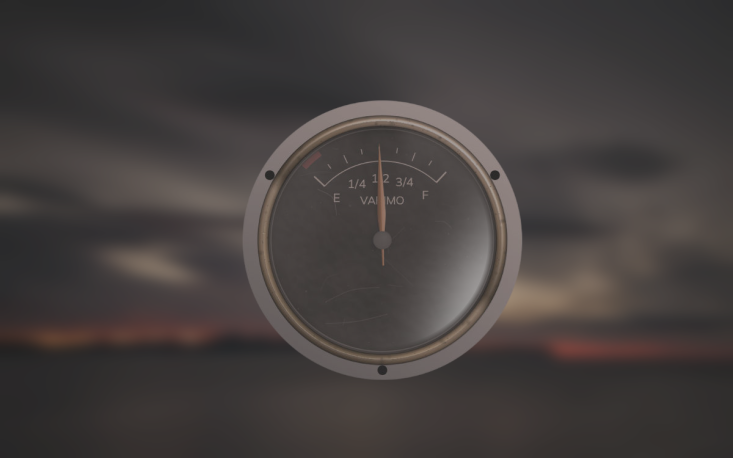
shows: 0.5
